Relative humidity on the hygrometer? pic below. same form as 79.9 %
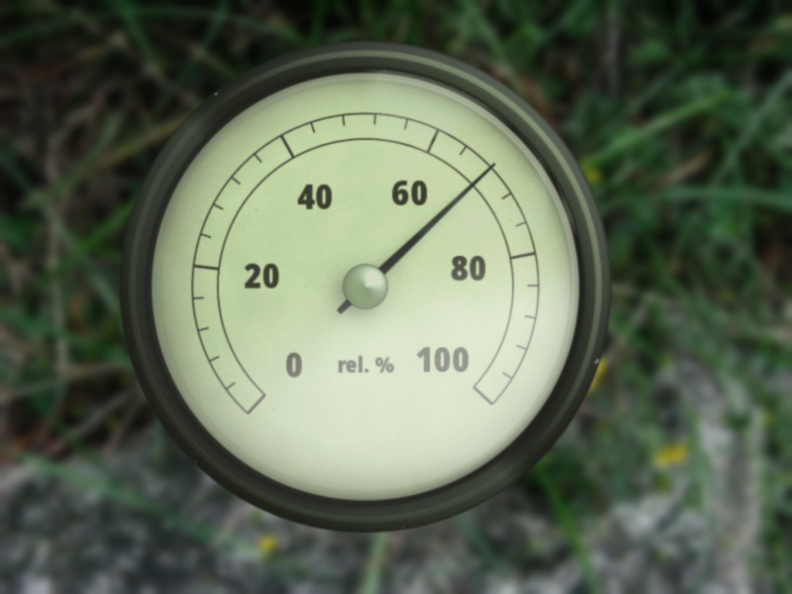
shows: 68 %
